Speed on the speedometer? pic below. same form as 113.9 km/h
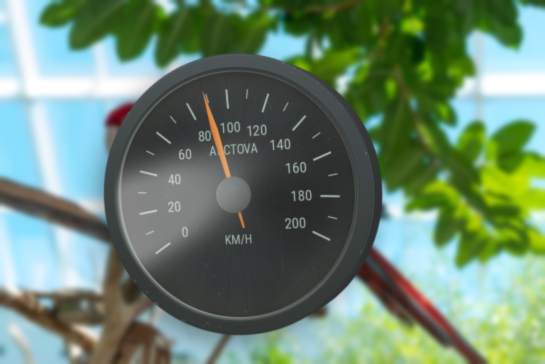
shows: 90 km/h
